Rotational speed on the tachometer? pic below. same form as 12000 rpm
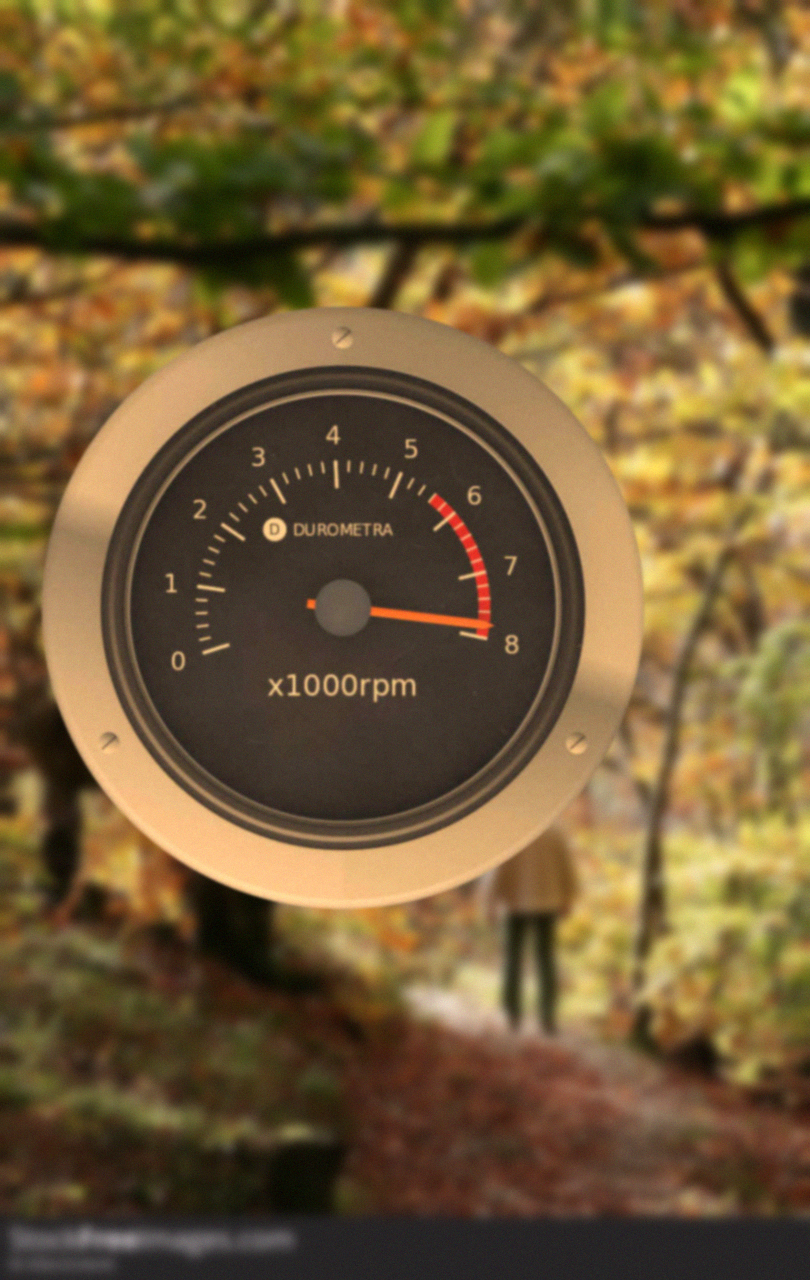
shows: 7800 rpm
